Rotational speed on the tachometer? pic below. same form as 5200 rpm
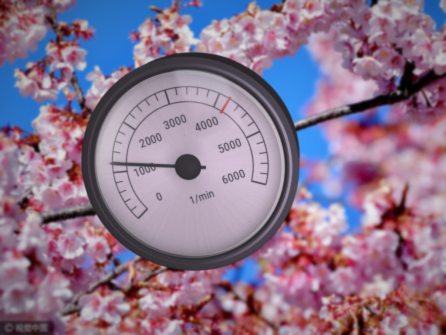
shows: 1200 rpm
